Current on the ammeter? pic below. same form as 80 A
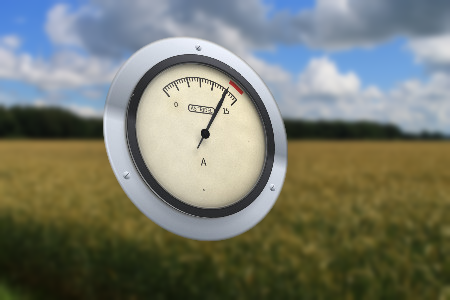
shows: 12.5 A
